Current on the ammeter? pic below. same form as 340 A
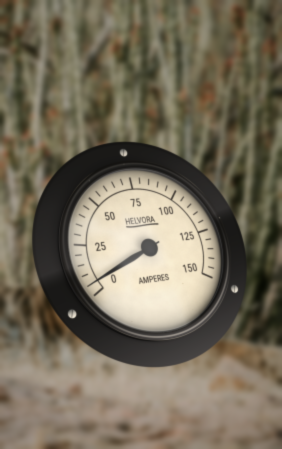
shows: 5 A
